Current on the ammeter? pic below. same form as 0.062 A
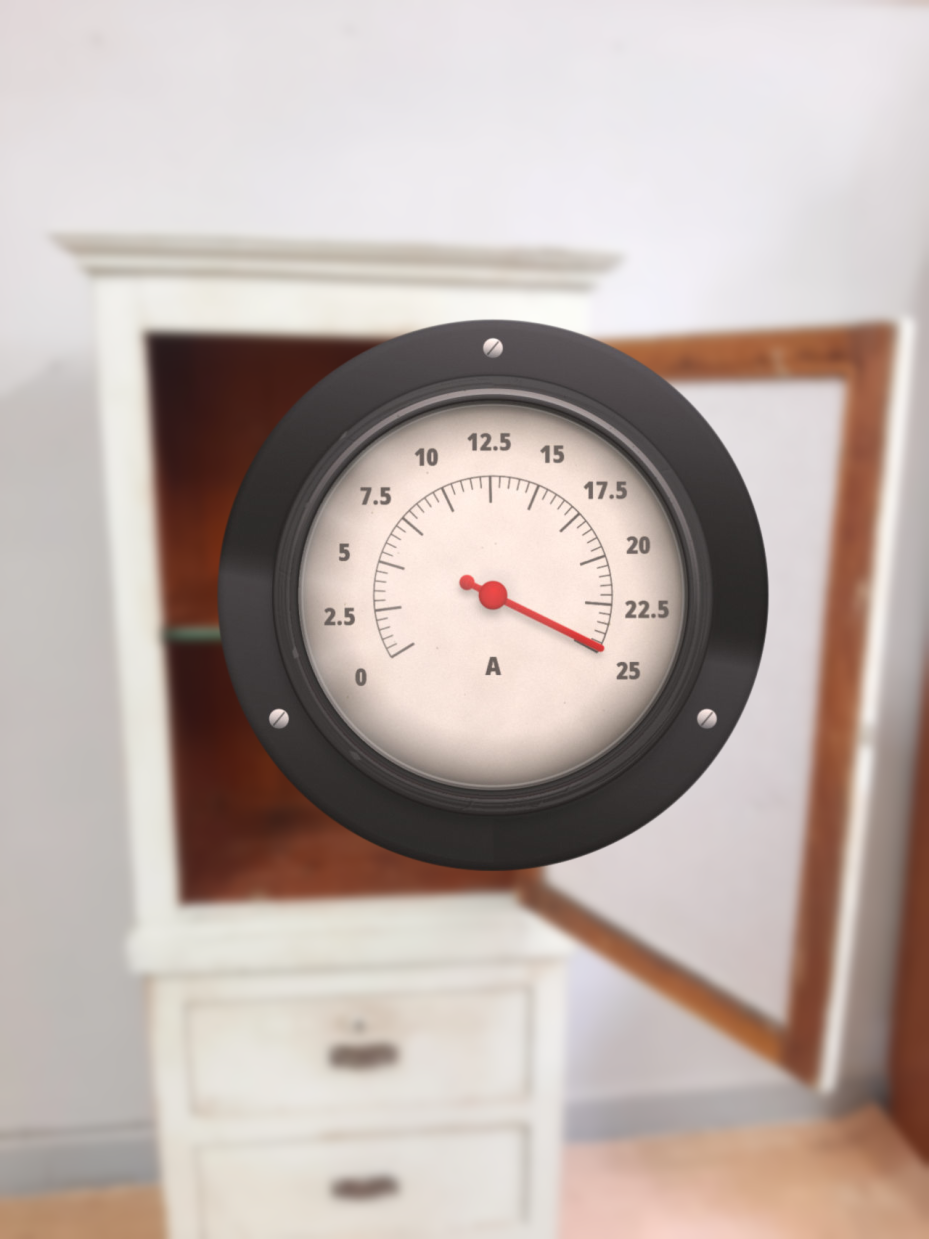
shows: 24.75 A
